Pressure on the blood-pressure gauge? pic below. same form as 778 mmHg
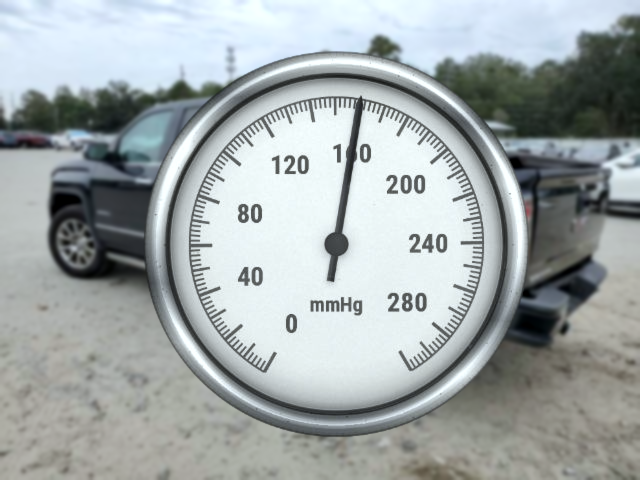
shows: 160 mmHg
